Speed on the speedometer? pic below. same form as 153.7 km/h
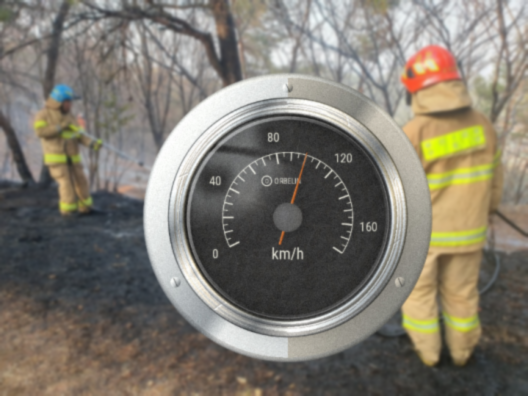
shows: 100 km/h
